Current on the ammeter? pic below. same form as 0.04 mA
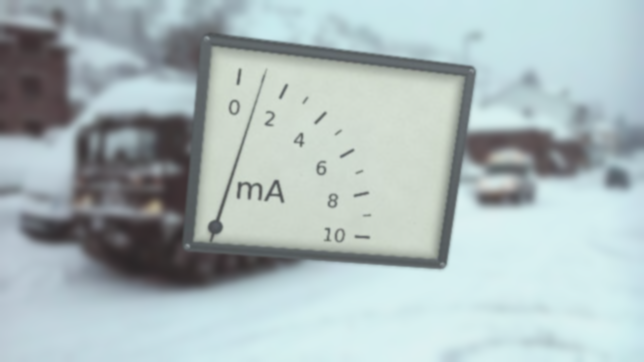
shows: 1 mA
